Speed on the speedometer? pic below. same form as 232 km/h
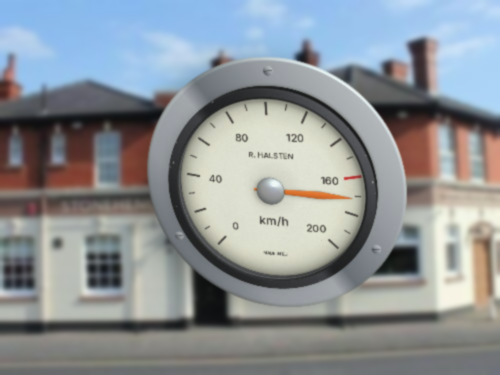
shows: 170 km/h
